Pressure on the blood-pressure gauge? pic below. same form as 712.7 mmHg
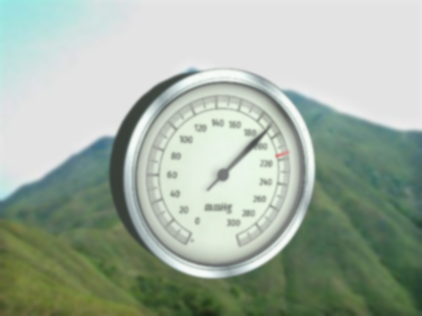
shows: 190 mmHg
